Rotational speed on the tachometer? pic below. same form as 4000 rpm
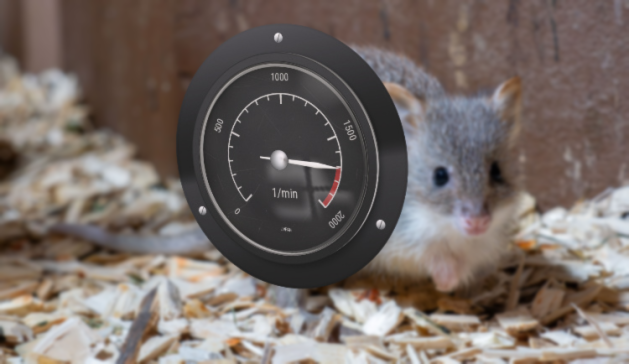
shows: 1700 rpm
